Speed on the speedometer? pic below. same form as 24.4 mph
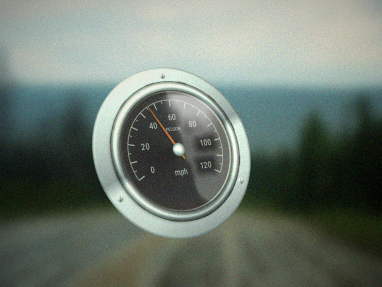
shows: 45 mph
